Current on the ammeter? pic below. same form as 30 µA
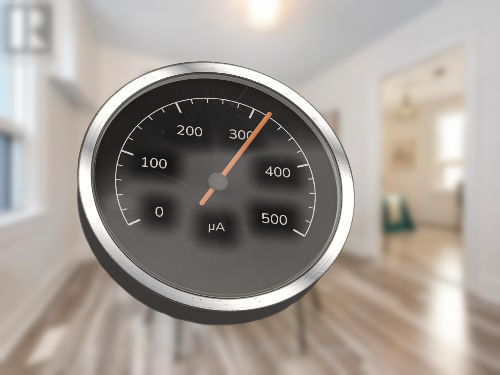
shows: 320 µA
